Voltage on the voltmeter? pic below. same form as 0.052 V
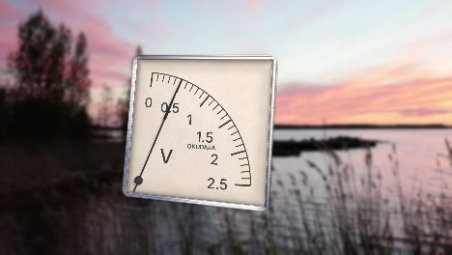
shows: 0.5 V
